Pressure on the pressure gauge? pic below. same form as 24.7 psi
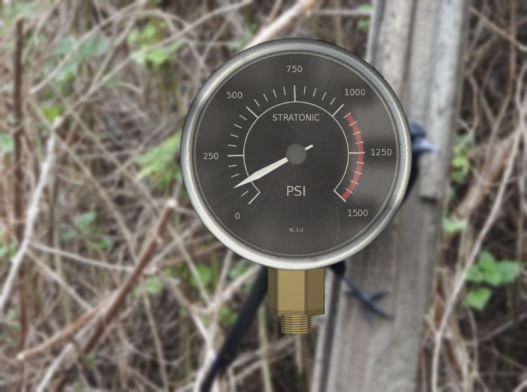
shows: 100 psi
